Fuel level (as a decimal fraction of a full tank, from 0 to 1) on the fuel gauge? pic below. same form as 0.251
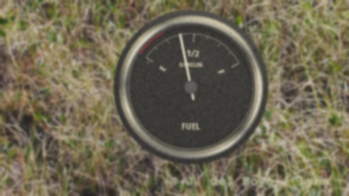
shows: 0.375
